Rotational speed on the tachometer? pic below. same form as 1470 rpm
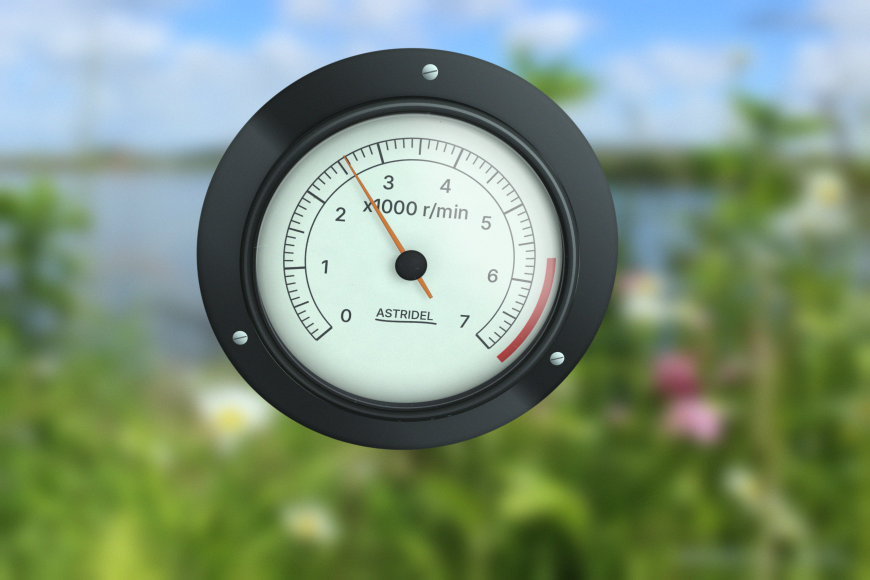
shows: 2600 rpm
